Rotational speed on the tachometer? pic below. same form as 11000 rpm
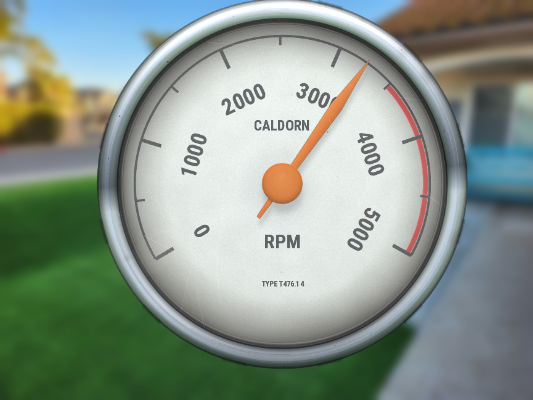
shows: 3250 rpm
